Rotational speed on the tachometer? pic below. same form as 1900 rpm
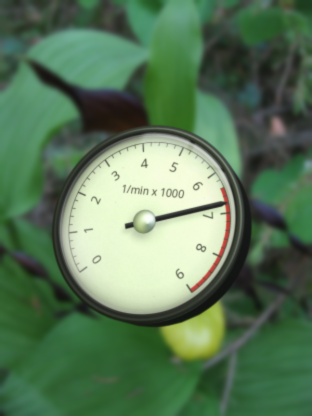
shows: 6800 rpm
